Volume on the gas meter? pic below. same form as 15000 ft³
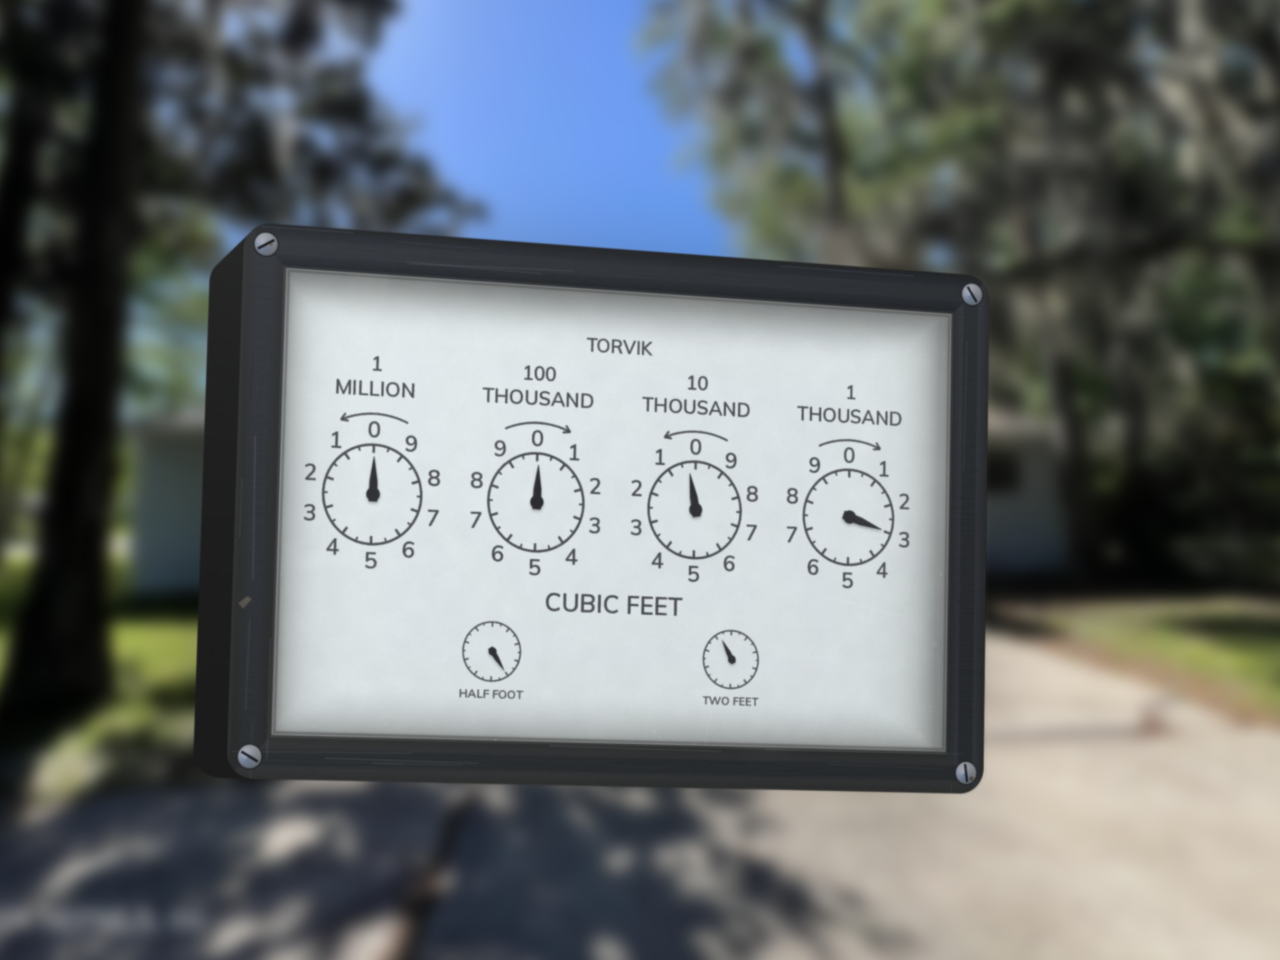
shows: 300 ft³
